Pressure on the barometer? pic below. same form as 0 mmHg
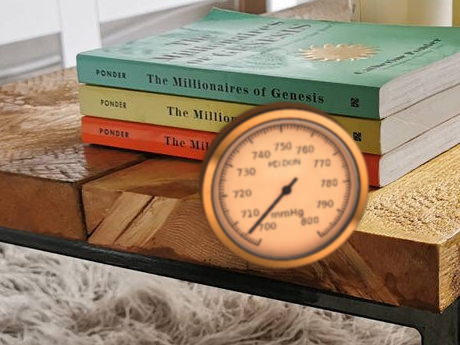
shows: 705 mmHg
